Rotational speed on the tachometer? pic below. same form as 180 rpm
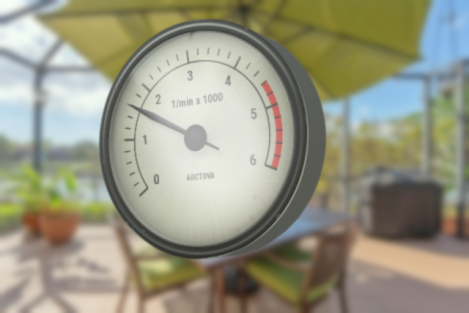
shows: 1600 rpm
